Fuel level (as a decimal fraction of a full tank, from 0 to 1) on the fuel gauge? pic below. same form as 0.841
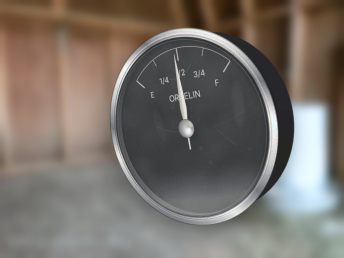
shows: 0.5
